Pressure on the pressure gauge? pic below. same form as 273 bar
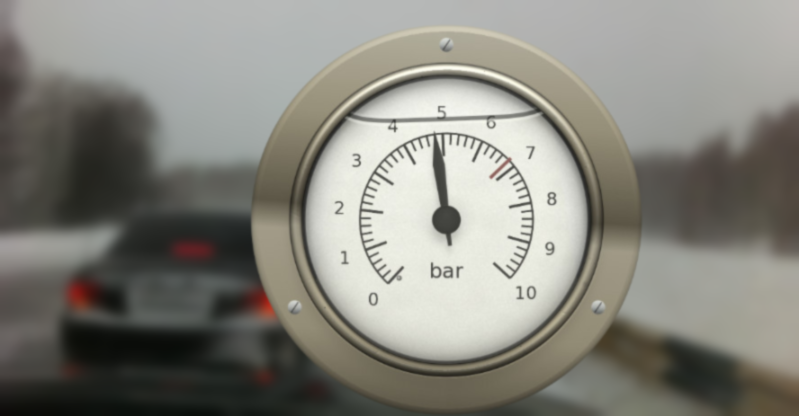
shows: 4.8 bar
